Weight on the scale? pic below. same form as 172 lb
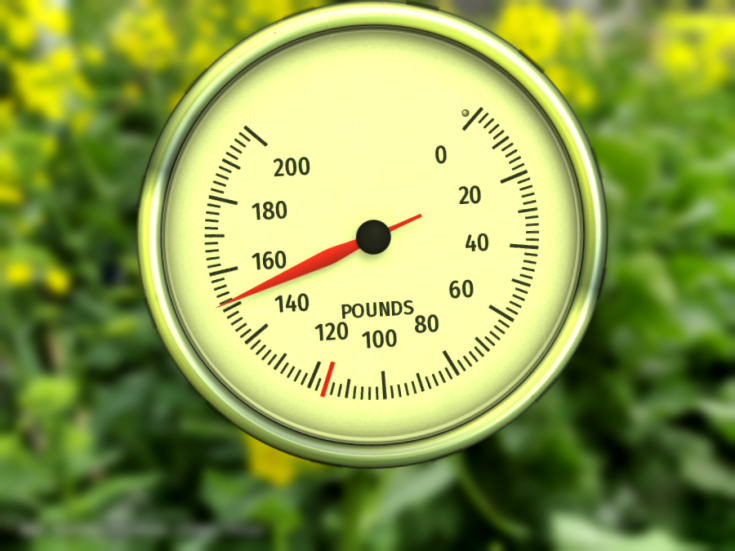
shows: 152 lb
